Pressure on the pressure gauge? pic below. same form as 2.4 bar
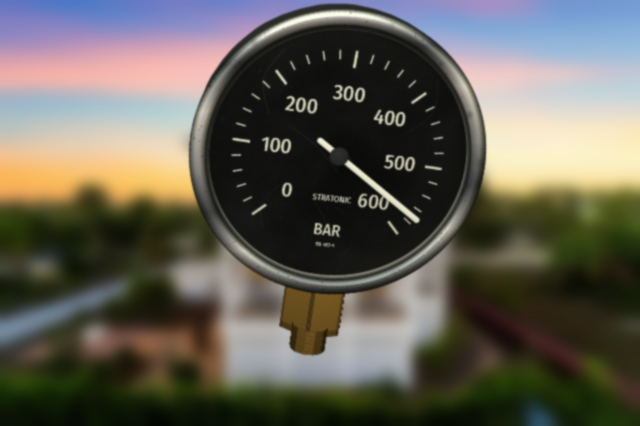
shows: 570 bar
